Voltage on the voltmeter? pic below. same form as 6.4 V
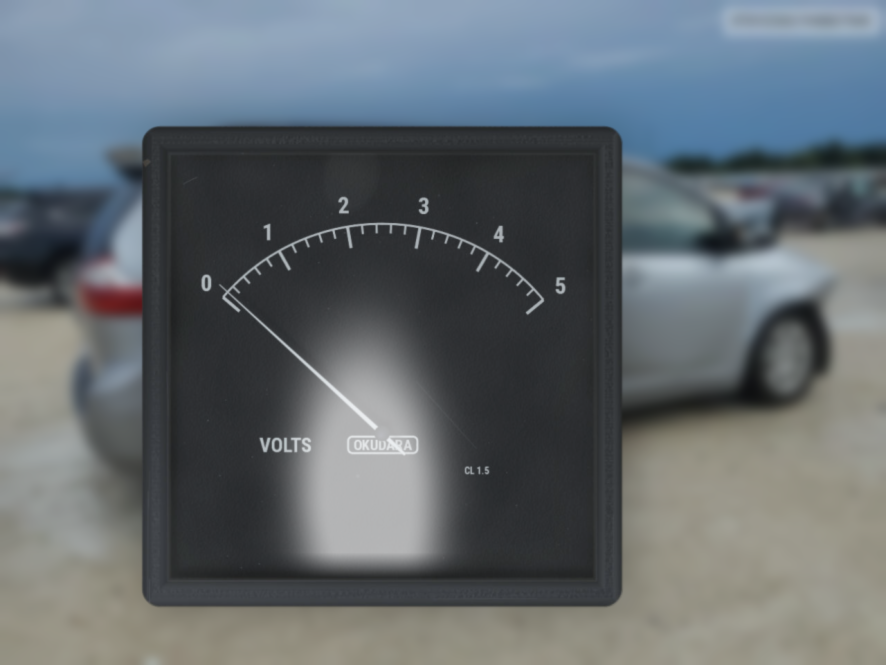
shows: 0.1 V
